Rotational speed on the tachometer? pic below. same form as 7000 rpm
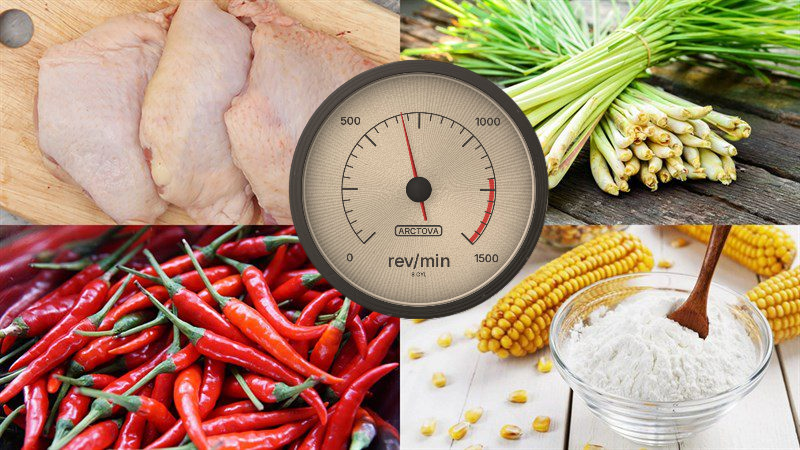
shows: 675 rpm
